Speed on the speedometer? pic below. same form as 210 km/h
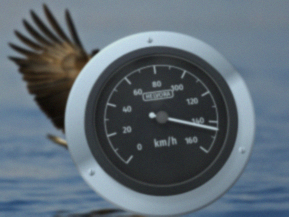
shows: 145 km/h
